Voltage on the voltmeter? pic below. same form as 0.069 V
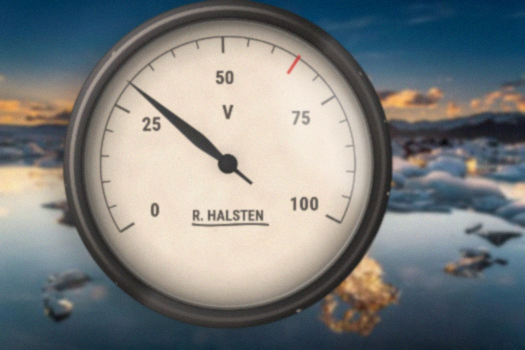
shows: 30 V
